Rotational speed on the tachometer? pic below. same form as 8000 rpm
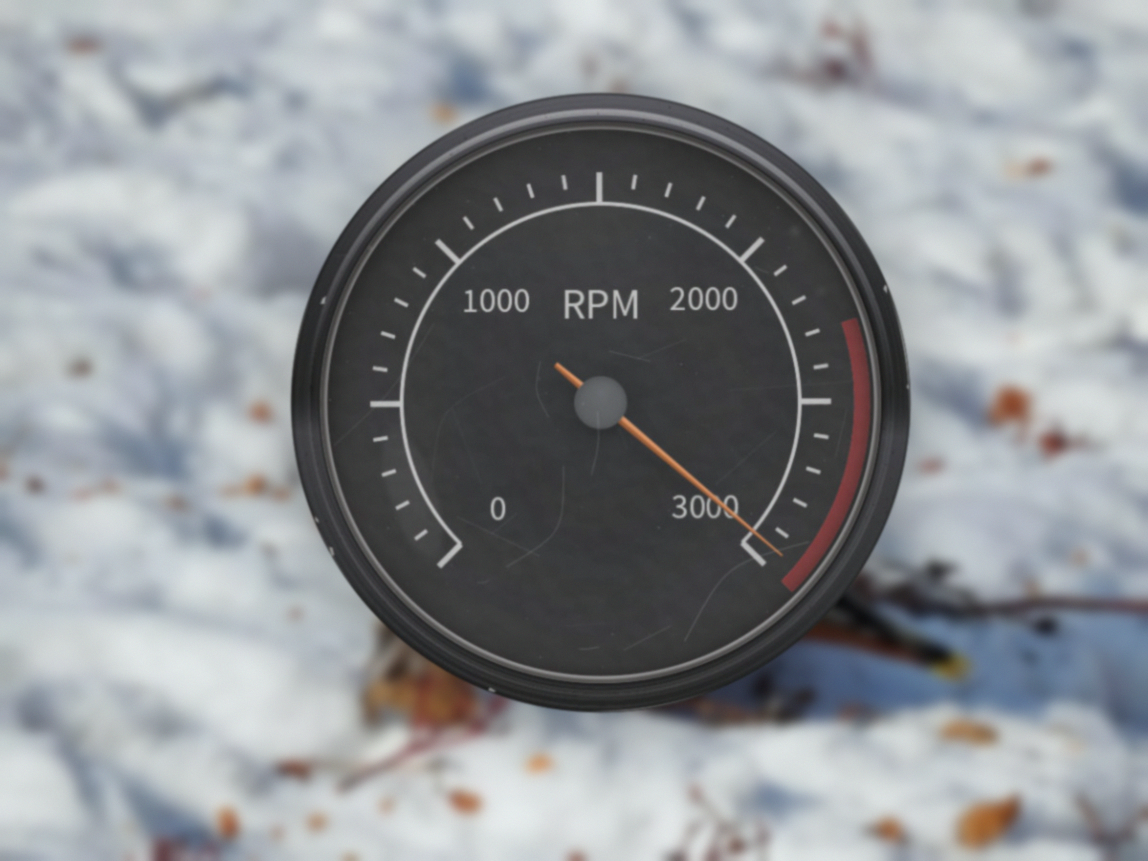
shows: 2950 rpm
